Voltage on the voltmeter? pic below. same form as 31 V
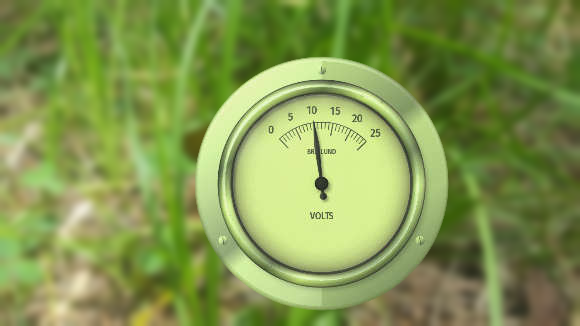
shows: 10 V
